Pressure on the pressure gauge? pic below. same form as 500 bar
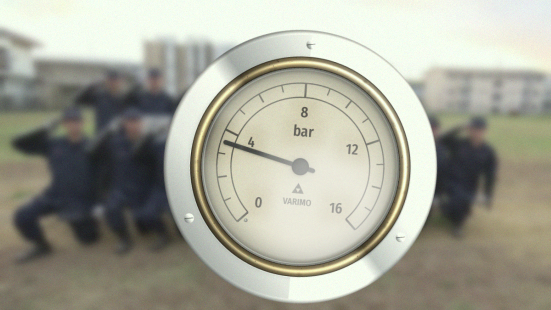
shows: 3.5 bar
